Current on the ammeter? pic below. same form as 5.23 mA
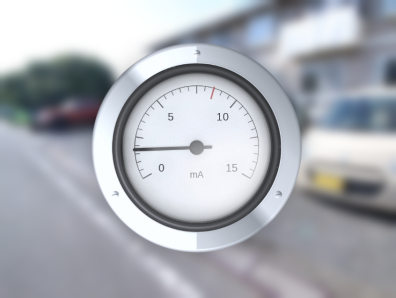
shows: 1.75 mA
